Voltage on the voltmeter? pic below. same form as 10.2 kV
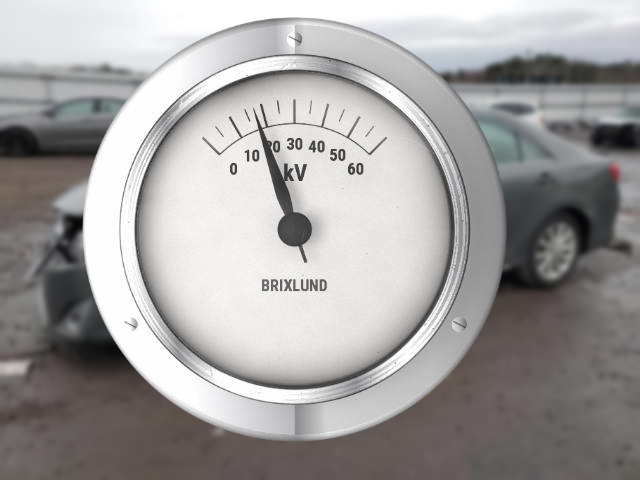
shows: 17.5 kV
